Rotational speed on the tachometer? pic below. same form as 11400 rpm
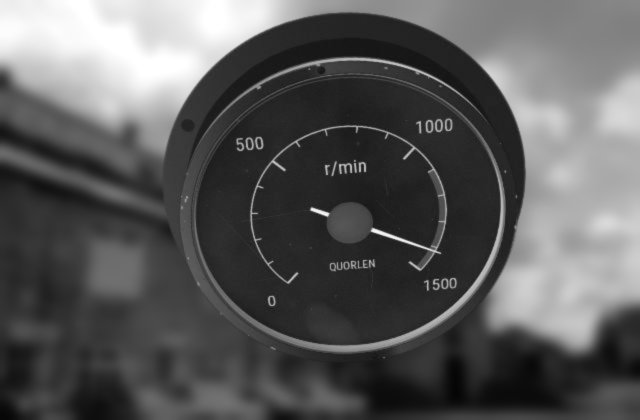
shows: 1400 rpm
